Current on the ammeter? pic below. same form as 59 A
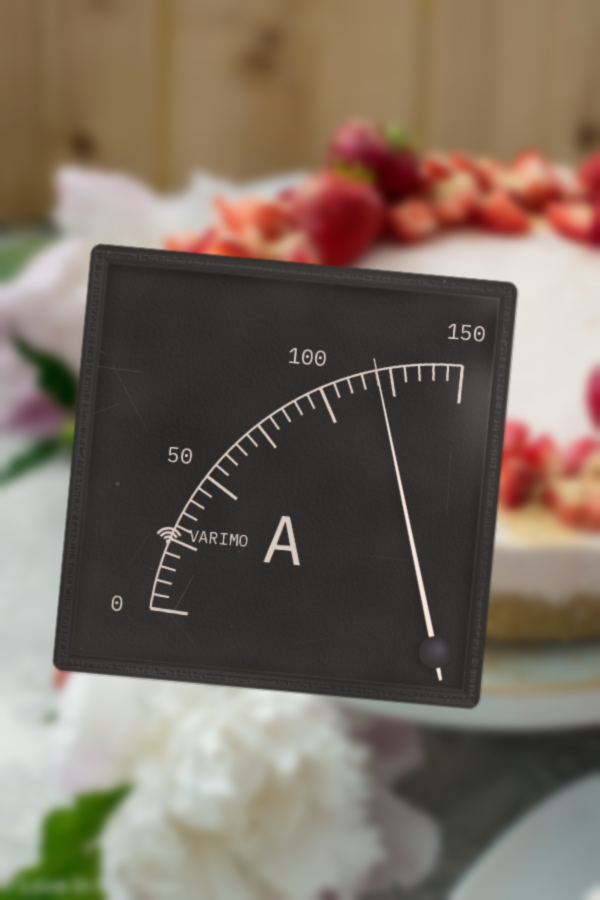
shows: 120 A
